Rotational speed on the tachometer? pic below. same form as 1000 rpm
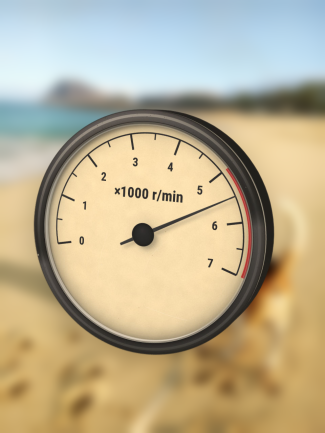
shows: 5500 rpm
